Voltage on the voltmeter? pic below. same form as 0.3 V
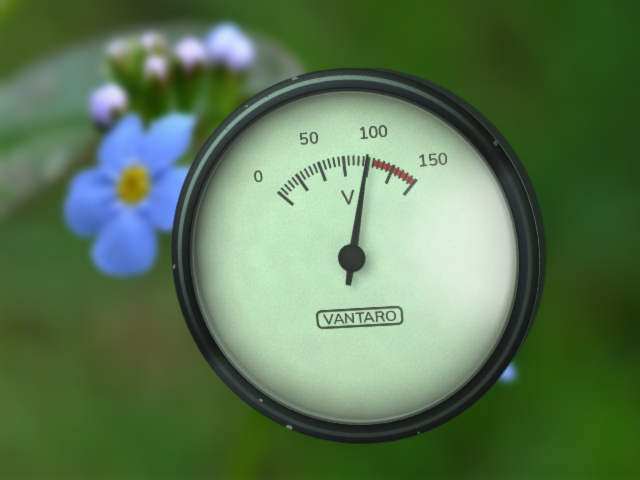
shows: 100 V
